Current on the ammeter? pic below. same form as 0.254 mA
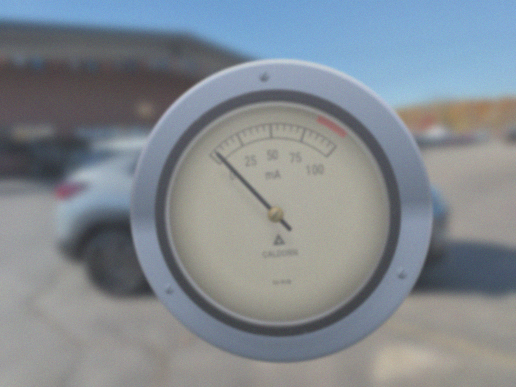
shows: 5 mA
